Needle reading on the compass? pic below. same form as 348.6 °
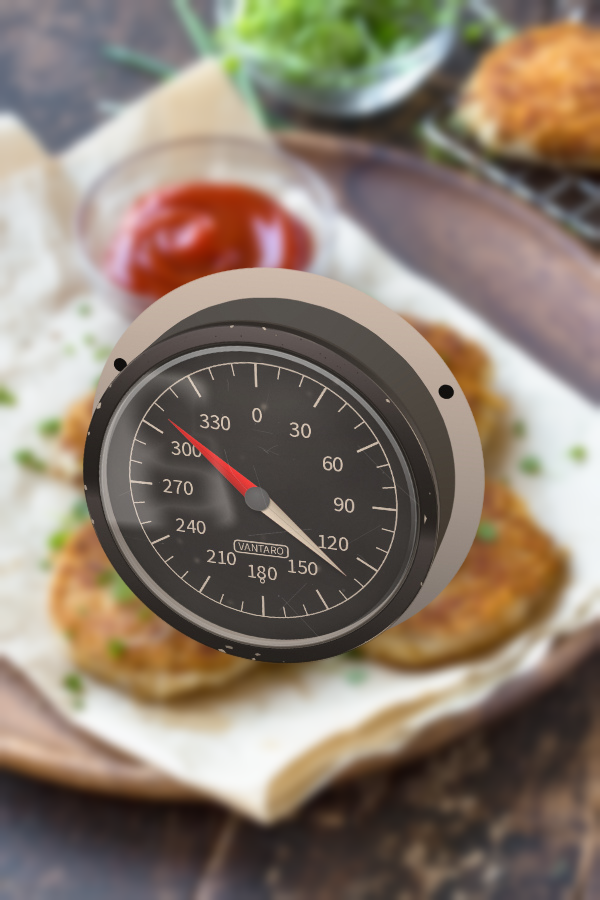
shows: 310 °
